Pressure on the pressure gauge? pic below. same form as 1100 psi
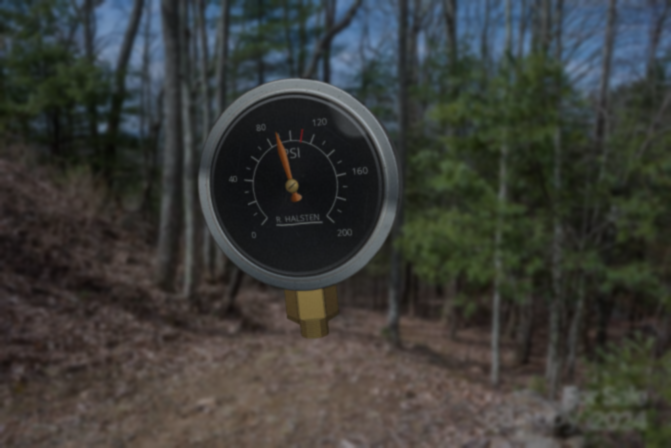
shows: 90 psi
